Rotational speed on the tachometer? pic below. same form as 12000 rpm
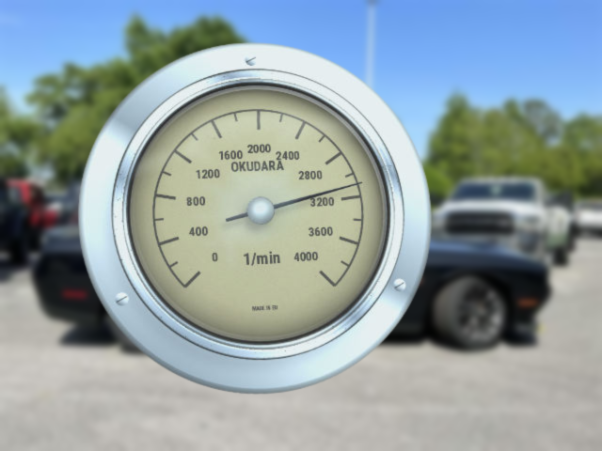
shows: 3100 rpm
